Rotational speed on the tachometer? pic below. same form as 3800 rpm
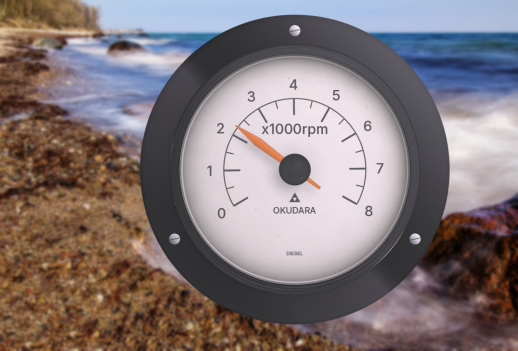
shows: 2250 rpm
